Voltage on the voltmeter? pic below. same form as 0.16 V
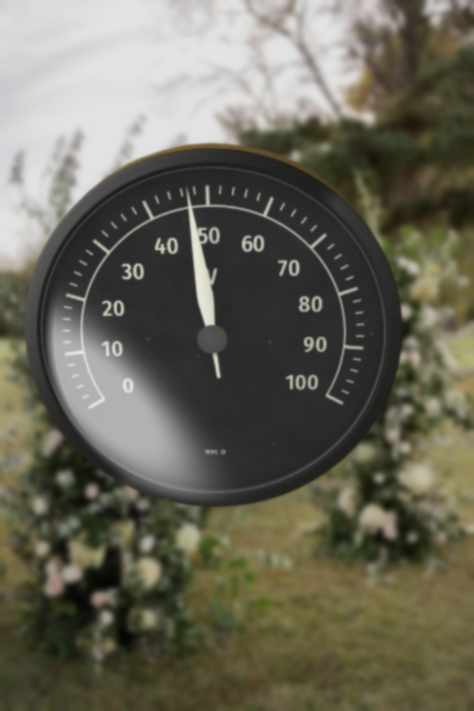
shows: 47 V
